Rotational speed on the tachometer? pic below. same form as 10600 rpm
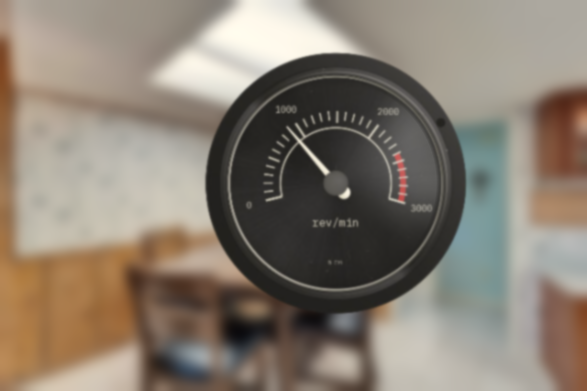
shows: 900 rpm
